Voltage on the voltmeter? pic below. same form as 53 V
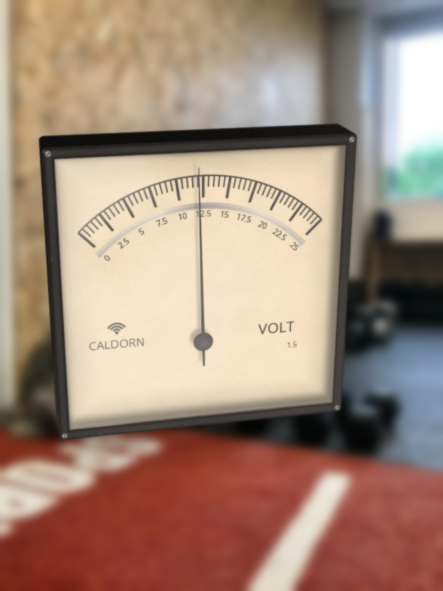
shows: 12 V
